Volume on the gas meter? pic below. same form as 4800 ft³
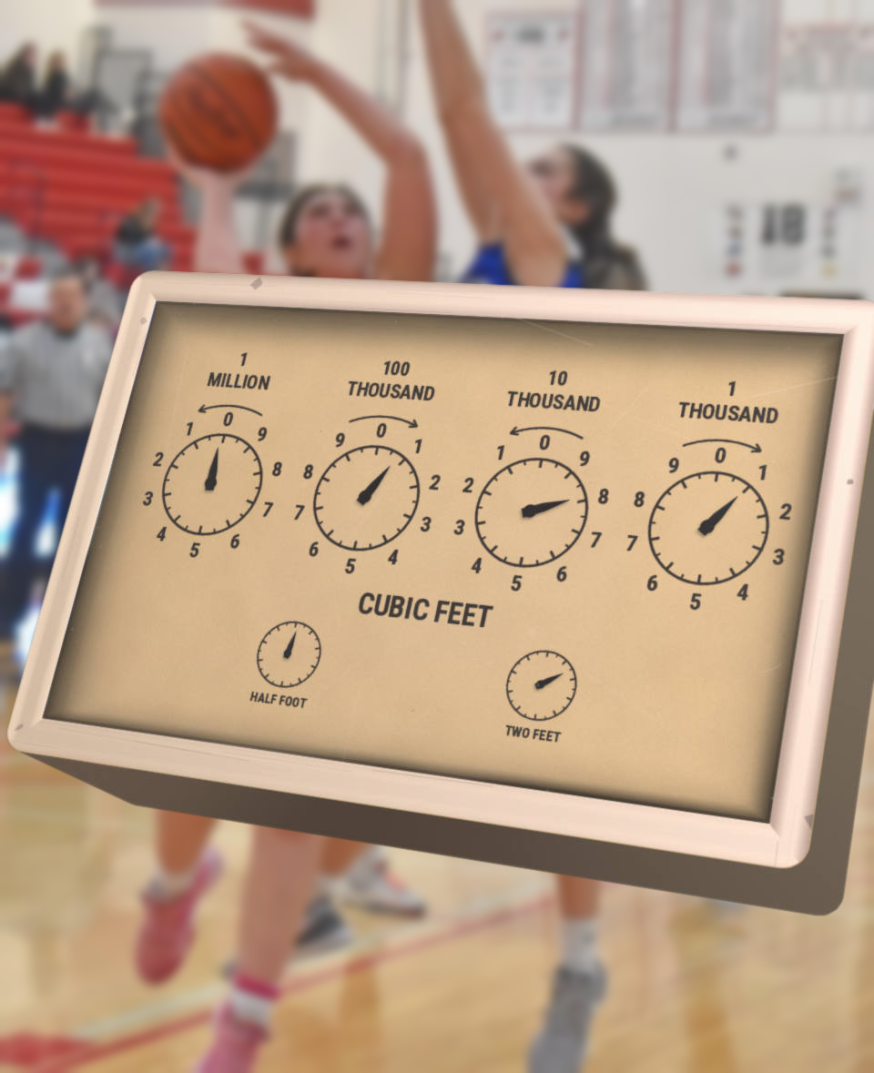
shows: 8100 ft³
